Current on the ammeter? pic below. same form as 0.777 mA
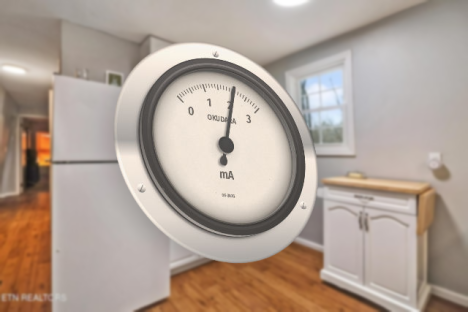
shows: 2 mA
